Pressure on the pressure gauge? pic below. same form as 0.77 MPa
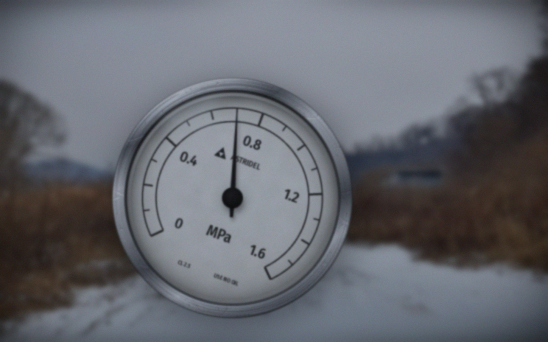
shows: 0.7 MPa
